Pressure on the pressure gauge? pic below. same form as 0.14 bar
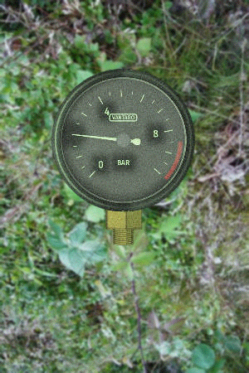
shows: 2 bar
